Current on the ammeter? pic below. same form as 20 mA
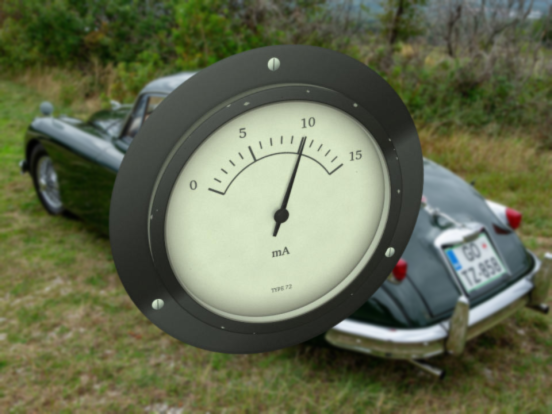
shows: 10 mA
